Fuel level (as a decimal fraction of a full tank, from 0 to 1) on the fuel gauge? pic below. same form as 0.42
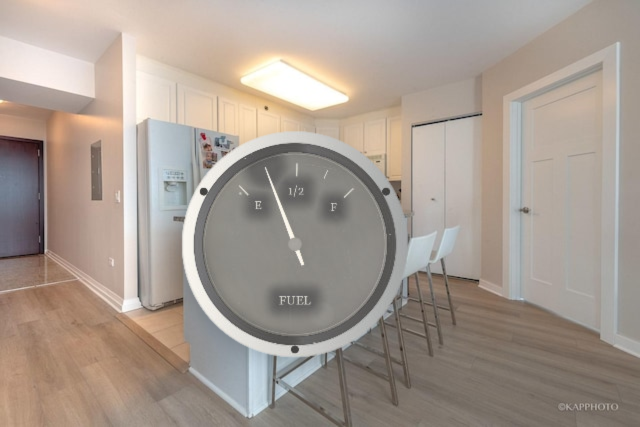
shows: 0.25
